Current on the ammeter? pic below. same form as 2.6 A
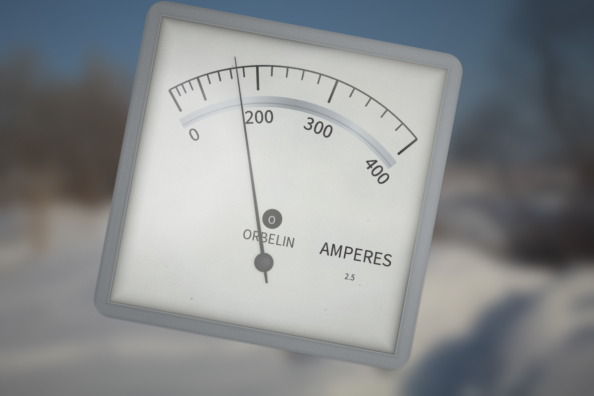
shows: 170 A
